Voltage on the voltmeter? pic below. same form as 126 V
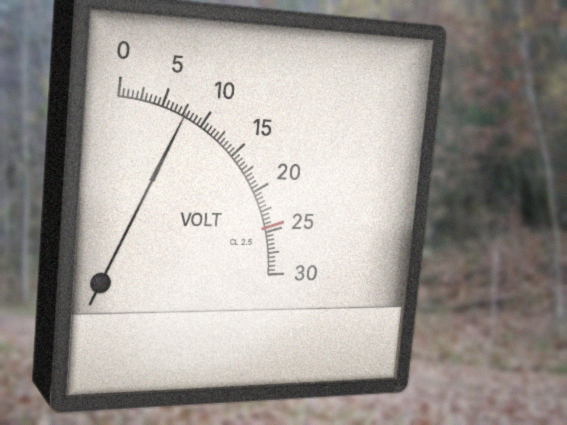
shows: 7.5 V
